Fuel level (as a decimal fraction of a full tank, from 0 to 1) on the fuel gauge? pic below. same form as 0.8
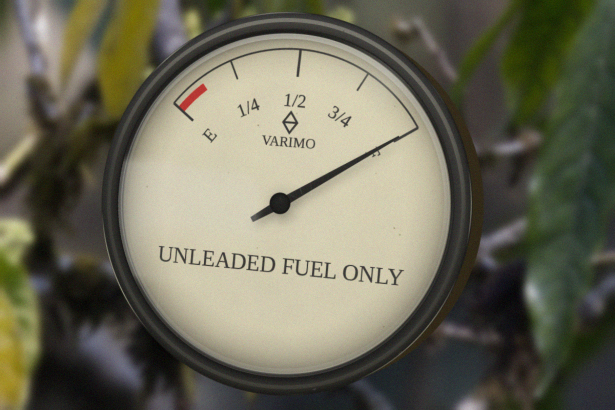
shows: 1
